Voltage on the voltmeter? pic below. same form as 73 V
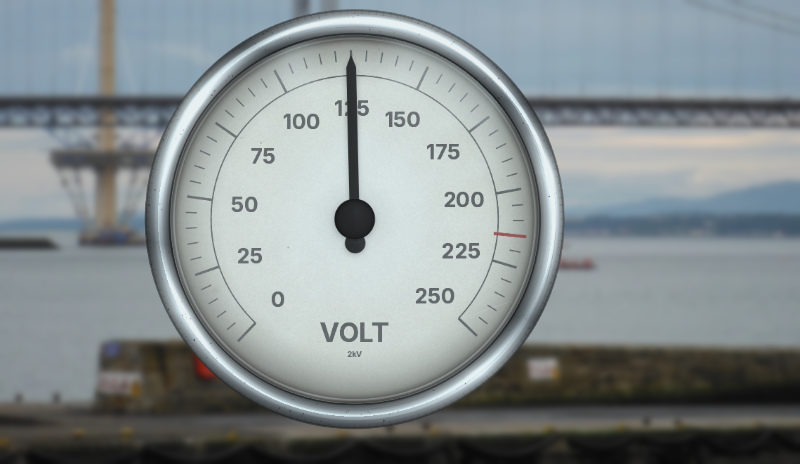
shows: 125 V
